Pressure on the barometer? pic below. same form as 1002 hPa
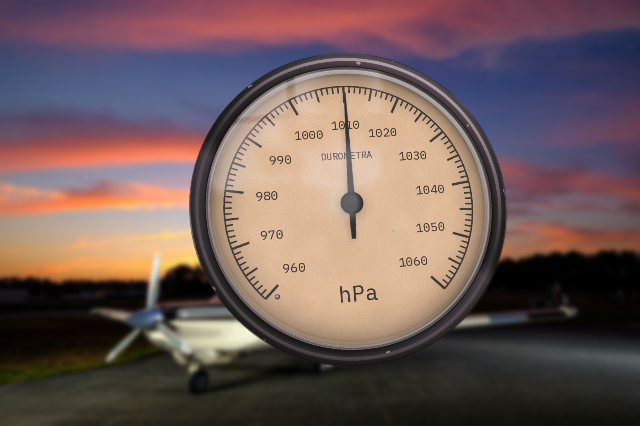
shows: 1010 hPa
